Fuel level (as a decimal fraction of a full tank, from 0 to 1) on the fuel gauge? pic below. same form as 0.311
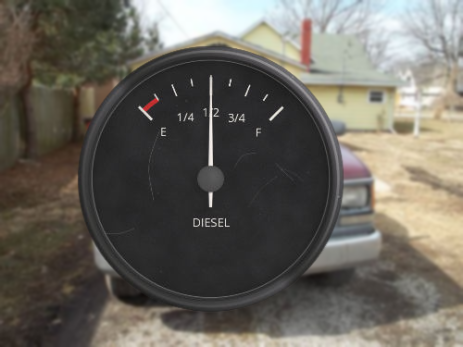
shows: 0.5
